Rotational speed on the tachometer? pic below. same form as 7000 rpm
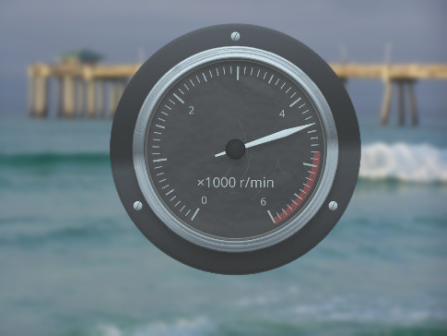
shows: 4400 rpm
